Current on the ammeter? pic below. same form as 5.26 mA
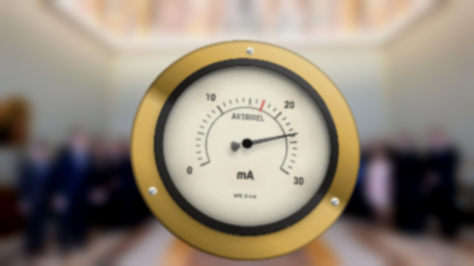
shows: 24 mA
